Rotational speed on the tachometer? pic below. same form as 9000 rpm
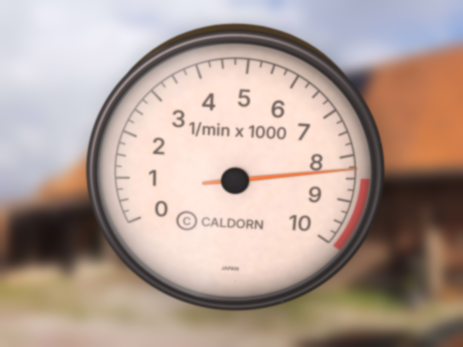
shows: 8250 rpm
